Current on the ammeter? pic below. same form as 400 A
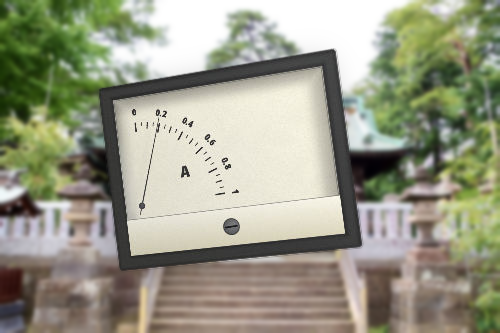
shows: 0.2 A
